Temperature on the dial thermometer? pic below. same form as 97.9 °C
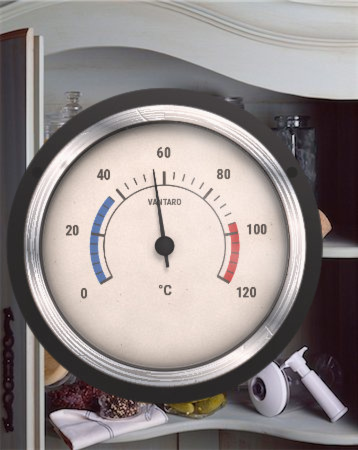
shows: 56 °C
